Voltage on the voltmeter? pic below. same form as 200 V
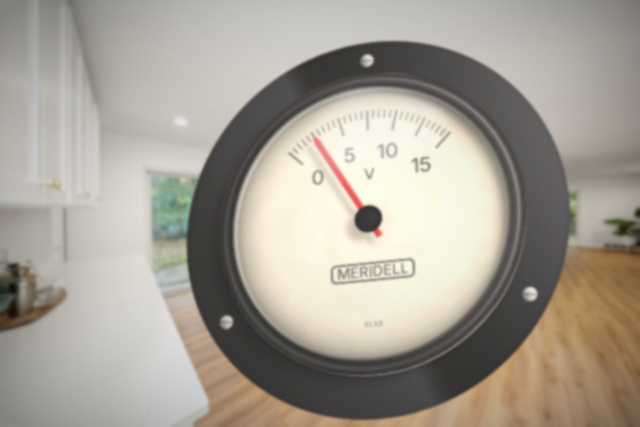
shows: 2.5 V
